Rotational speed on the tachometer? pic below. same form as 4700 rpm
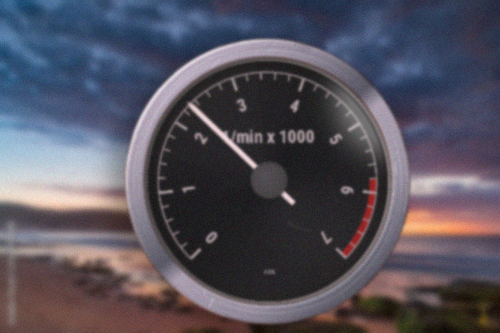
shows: 2300 rpm
